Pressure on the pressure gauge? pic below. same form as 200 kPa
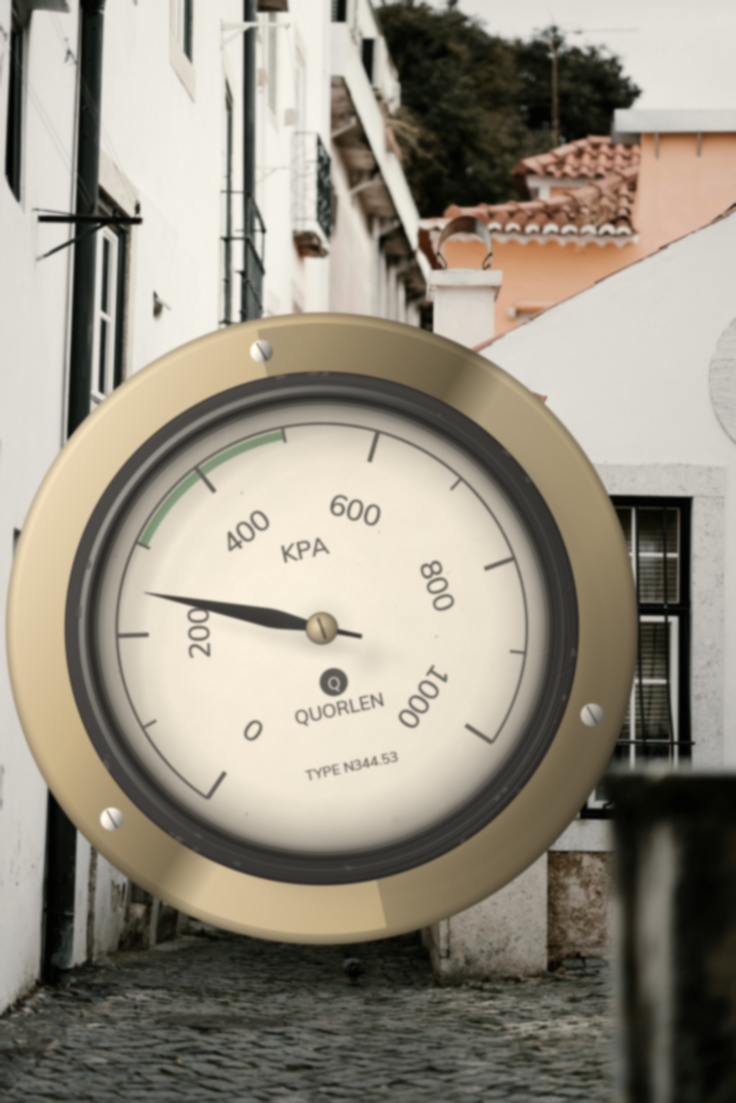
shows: 250 kPa
